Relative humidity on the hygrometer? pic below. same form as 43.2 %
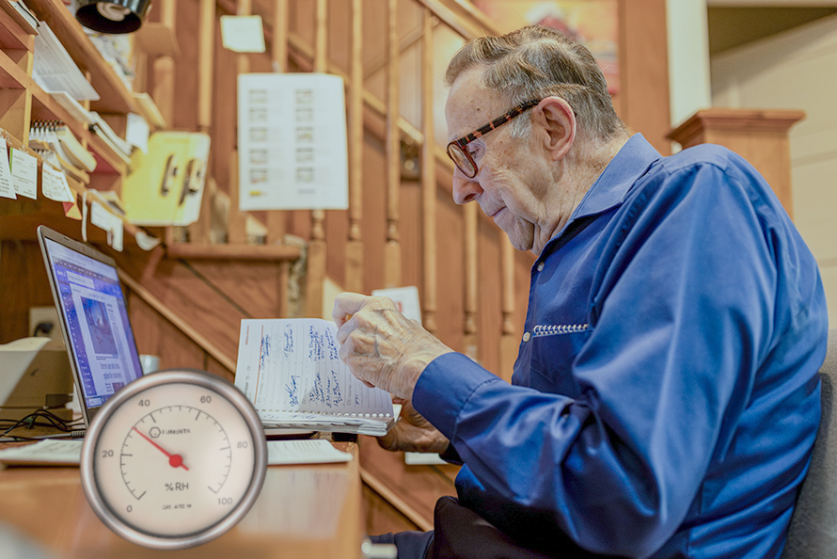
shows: 32 %
